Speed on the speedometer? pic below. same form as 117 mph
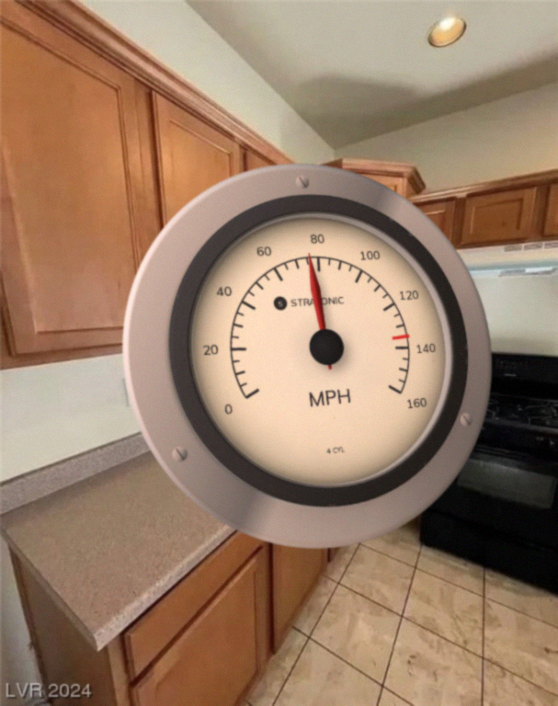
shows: 75 mph
